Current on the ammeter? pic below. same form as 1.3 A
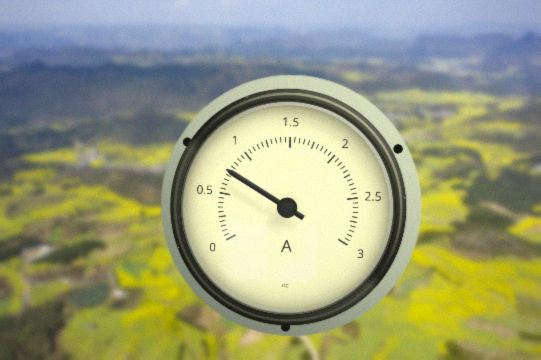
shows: 0.75 A
